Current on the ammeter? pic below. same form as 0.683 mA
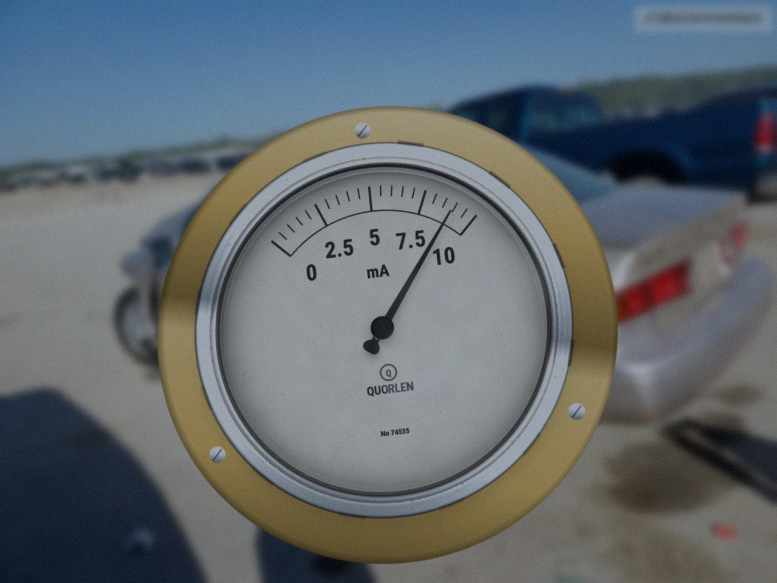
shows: 9 mA
